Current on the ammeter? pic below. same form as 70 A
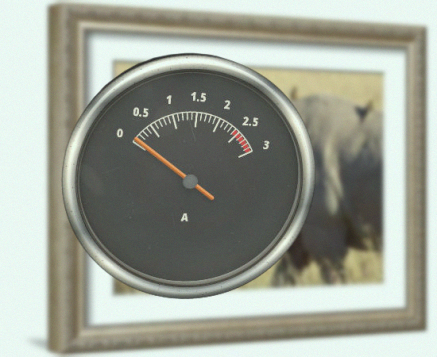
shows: 0.1 A
